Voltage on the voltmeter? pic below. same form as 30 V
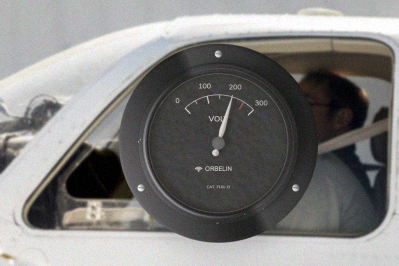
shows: 200 V
